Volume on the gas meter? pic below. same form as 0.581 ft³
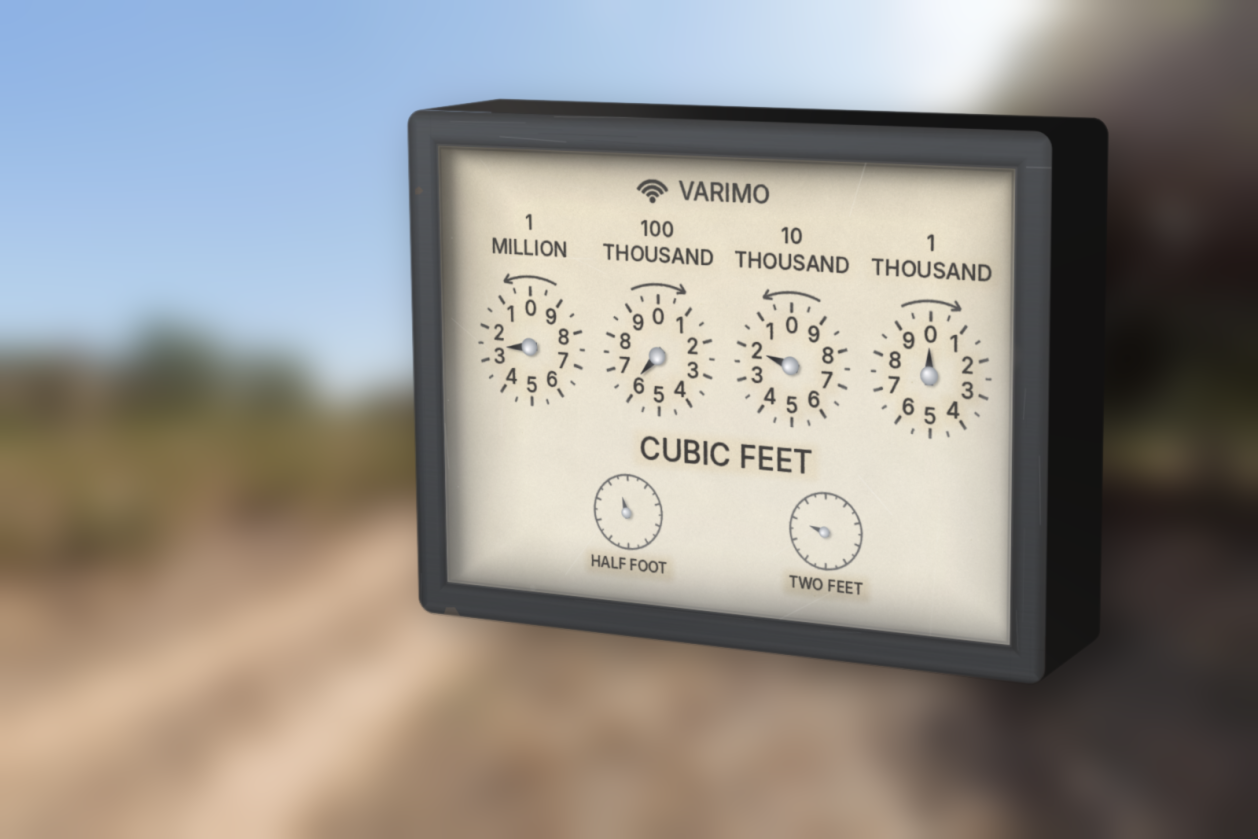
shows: 262000 ft³
